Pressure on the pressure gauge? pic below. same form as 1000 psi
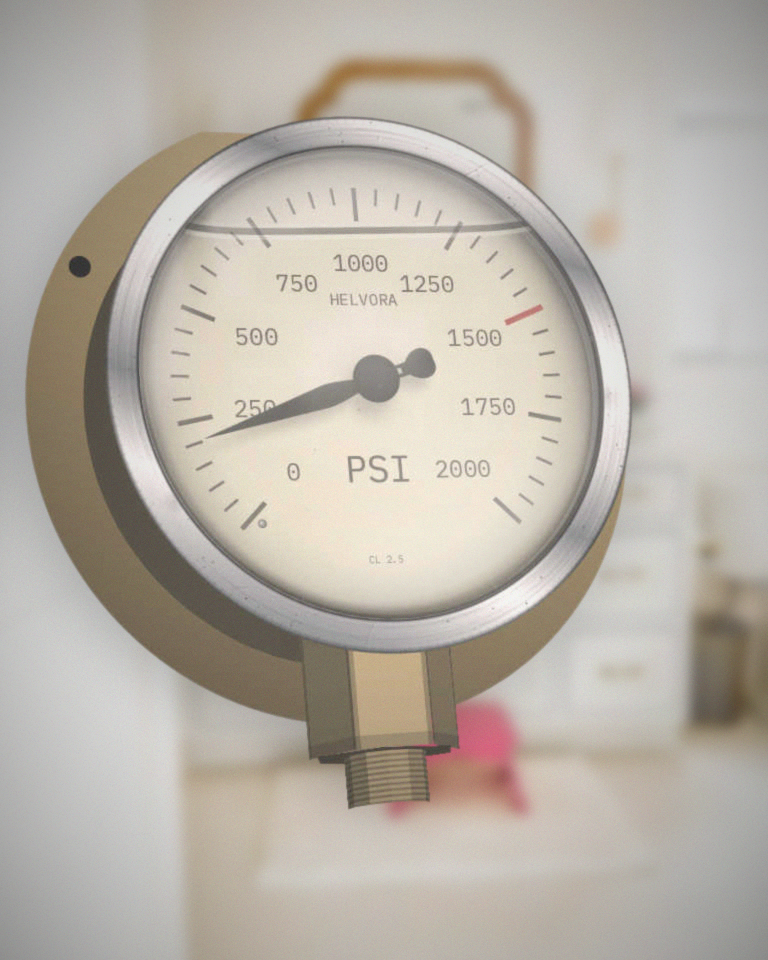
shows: 200 psi
